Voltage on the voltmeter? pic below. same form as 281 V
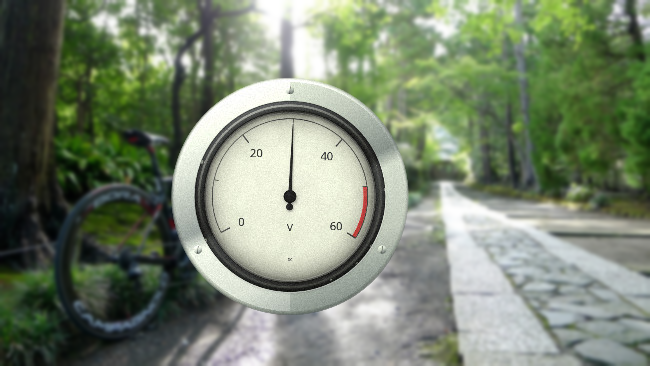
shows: 30 V
